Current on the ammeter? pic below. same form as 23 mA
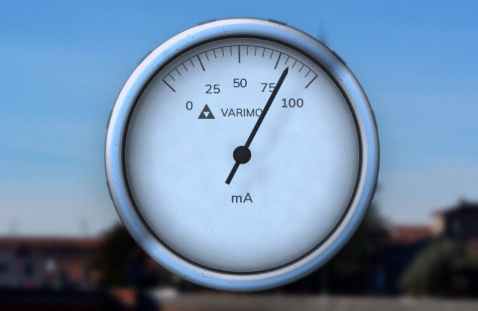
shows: 82.5 mA
